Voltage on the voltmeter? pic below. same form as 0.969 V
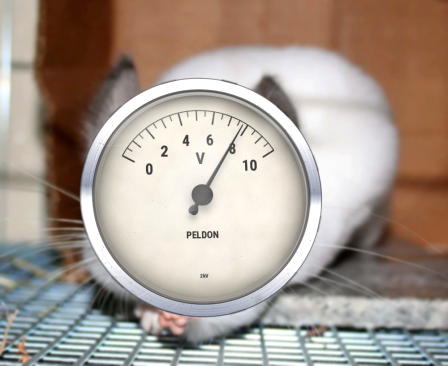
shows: 7.75 V
